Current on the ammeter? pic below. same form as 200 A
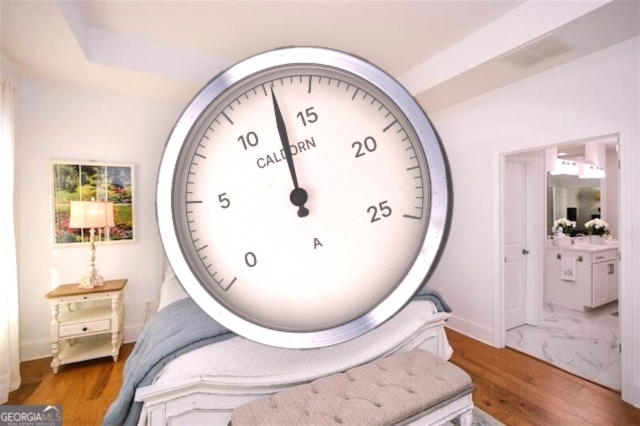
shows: 13 A
